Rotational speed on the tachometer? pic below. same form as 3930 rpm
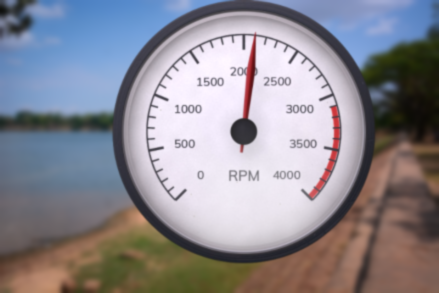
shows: 2100 rpm
